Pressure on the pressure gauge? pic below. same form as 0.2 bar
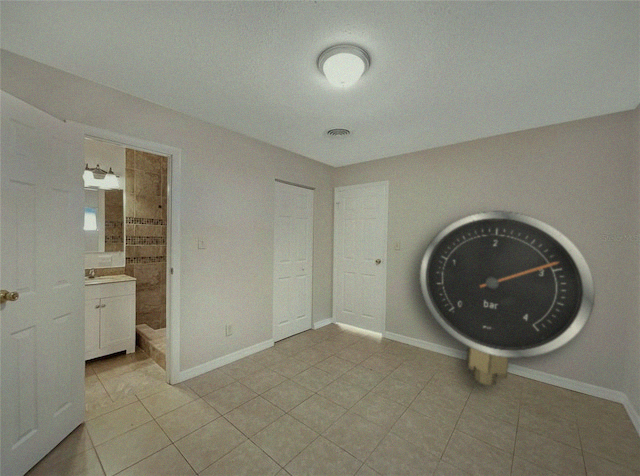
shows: 2.9 bar
